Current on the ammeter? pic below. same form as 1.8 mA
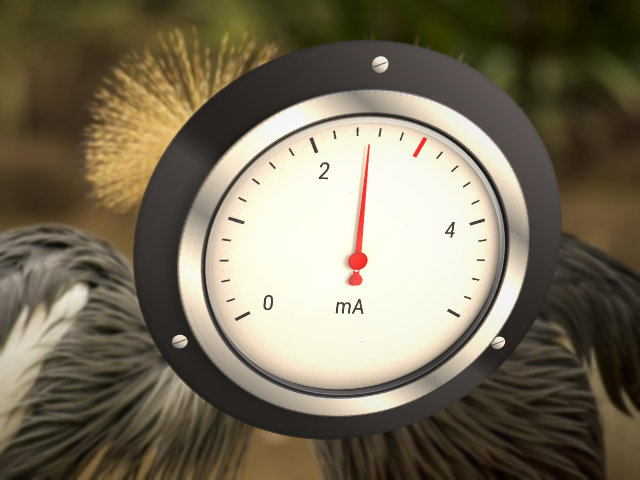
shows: 2.5 mA
